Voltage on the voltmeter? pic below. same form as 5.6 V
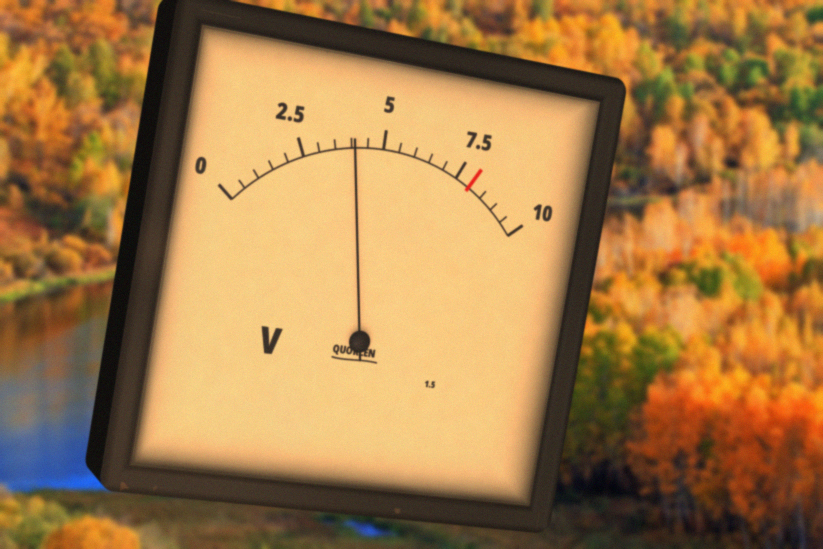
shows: 4 V
